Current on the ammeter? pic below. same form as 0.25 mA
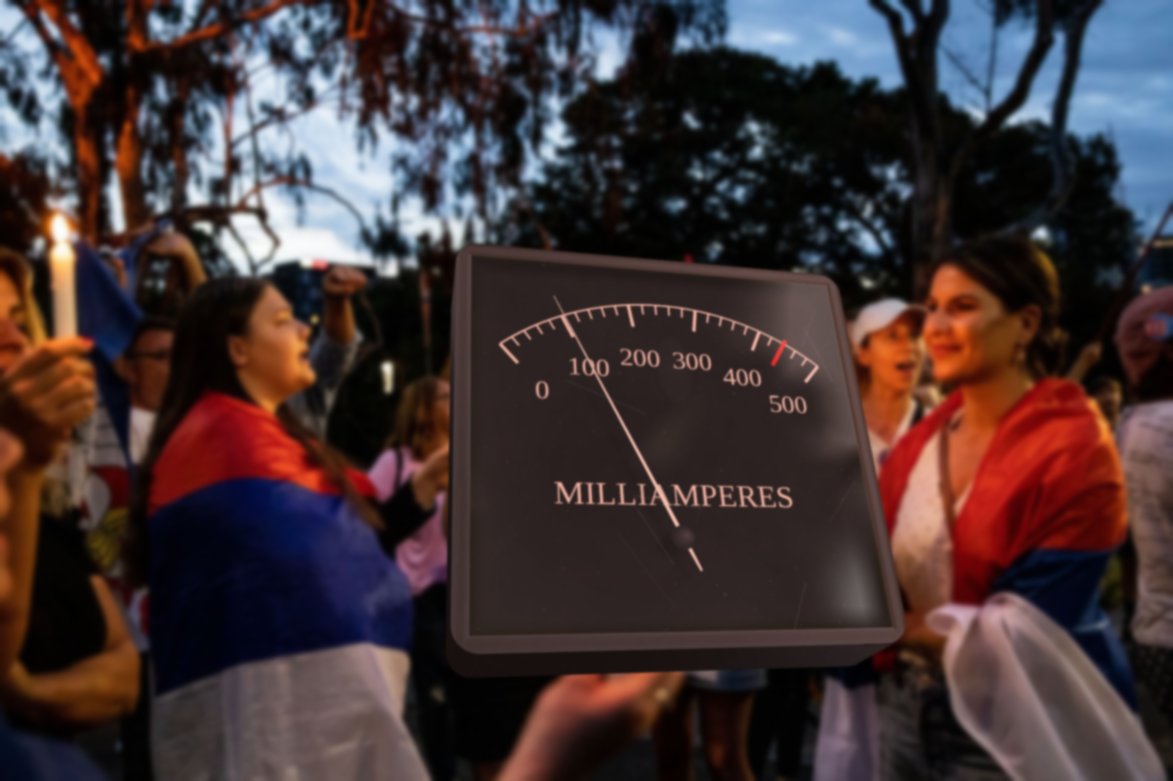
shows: 100 mA
